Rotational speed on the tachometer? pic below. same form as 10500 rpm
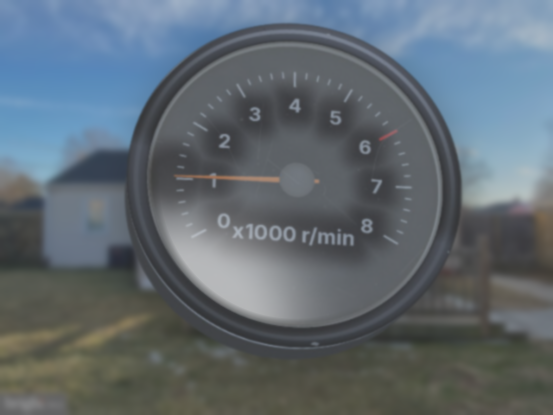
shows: 1000 rpm
